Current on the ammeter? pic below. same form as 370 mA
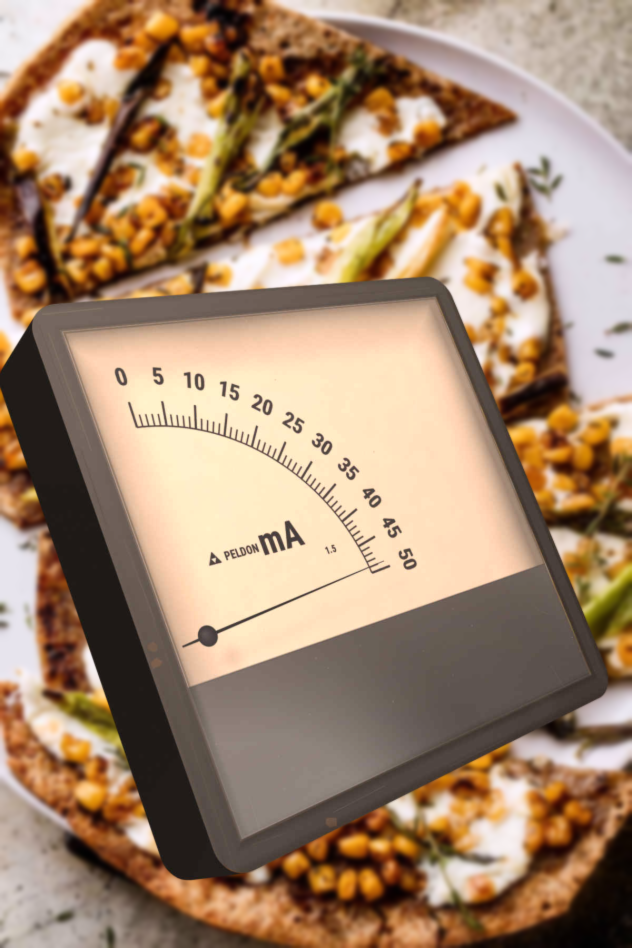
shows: 49 mA
